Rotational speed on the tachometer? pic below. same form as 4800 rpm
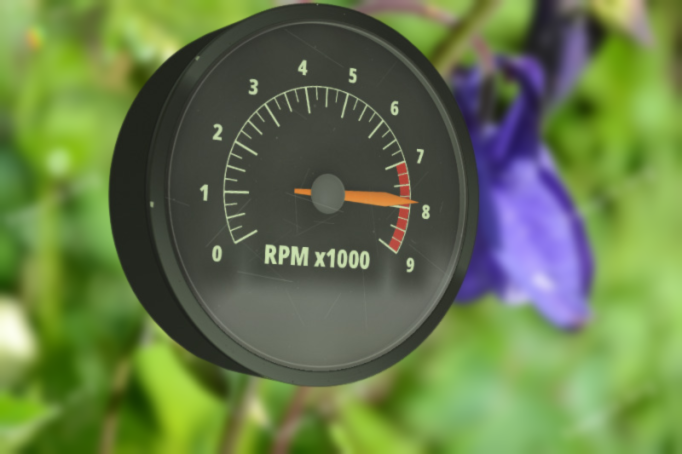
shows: 7875 rpm
